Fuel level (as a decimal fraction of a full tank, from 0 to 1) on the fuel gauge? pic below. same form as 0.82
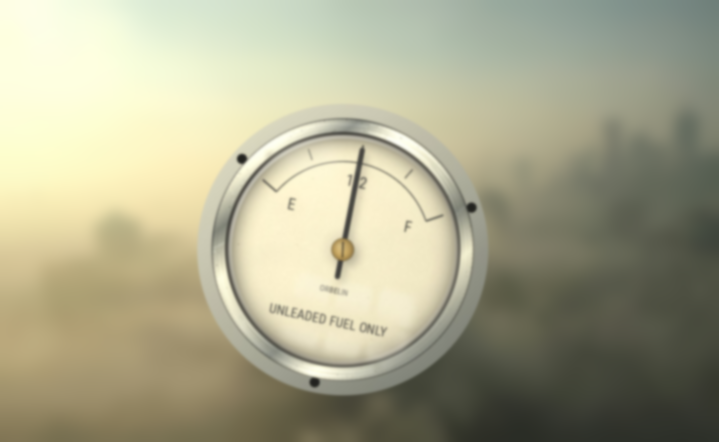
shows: 0.5
